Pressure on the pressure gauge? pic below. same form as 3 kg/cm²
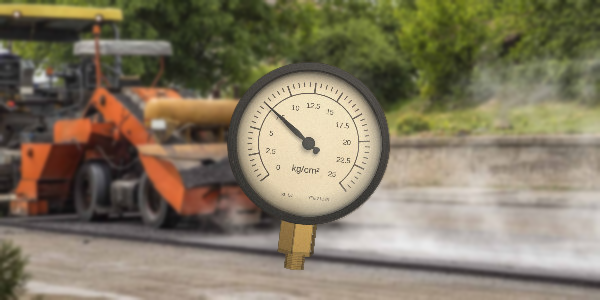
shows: 7.5 kg/cm²
